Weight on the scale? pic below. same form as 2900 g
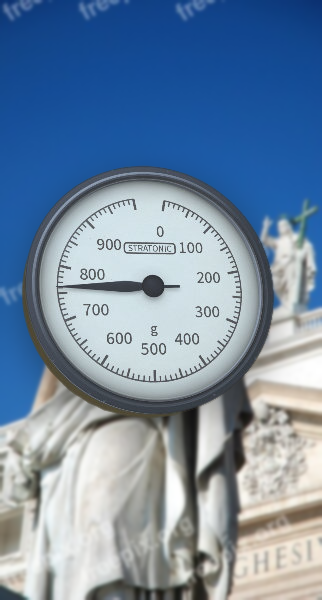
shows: 760 g
